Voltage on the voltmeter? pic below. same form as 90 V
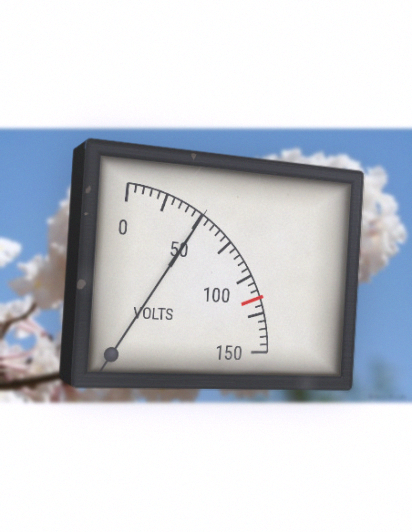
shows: 50 V
